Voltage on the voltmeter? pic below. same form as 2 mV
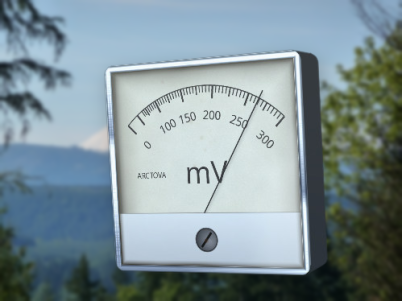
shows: 265 mV
